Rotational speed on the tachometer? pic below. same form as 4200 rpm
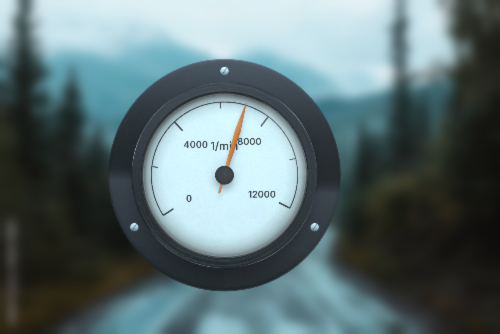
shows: 7000 rpm
